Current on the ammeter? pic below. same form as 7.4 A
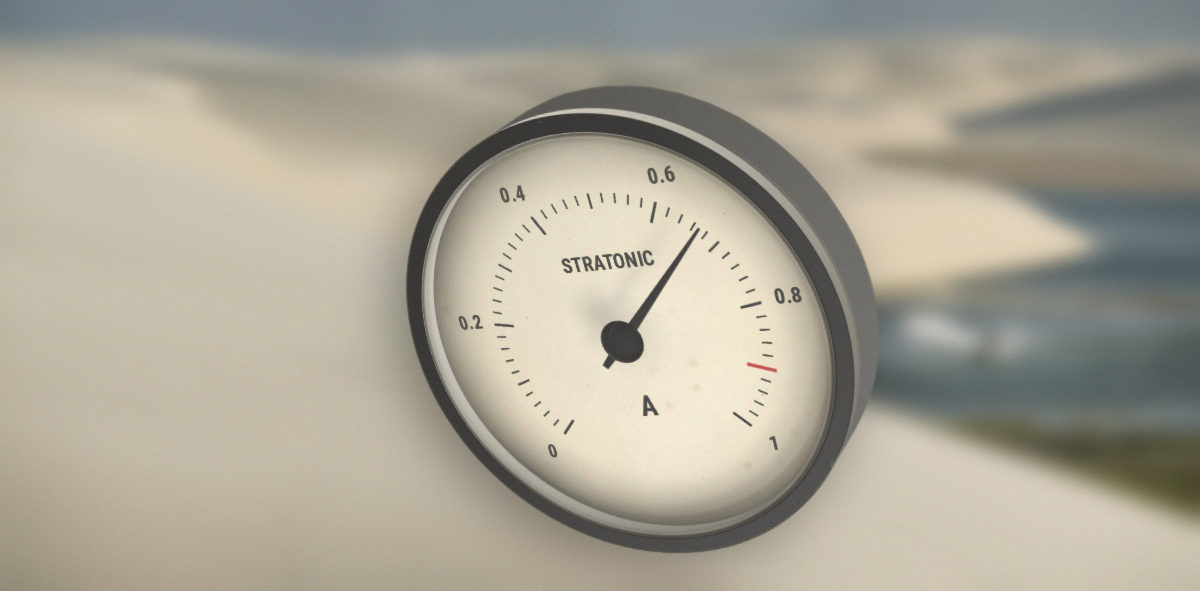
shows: 0.67 A
